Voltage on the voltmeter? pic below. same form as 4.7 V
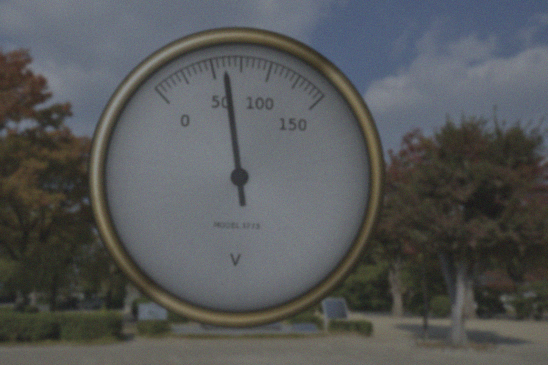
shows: 60 V
